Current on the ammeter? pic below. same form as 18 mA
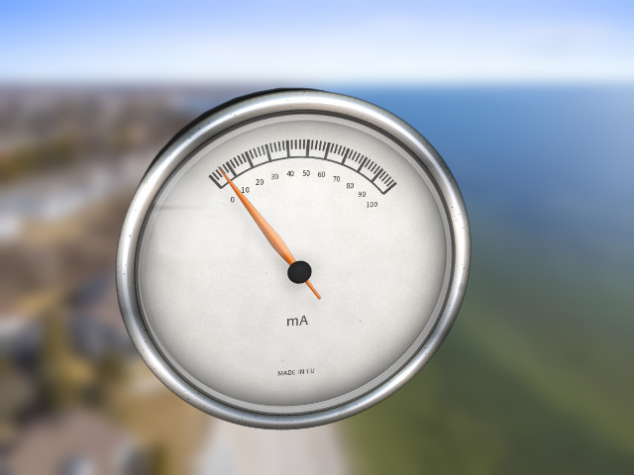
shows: 6 mA
